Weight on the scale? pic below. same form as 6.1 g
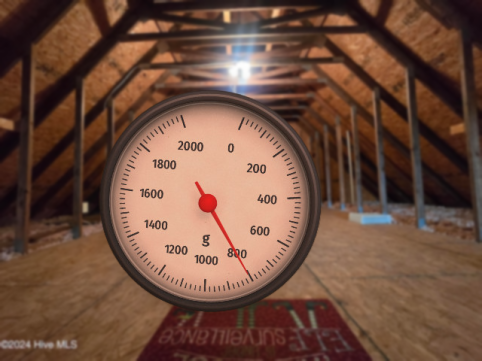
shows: 800 g
